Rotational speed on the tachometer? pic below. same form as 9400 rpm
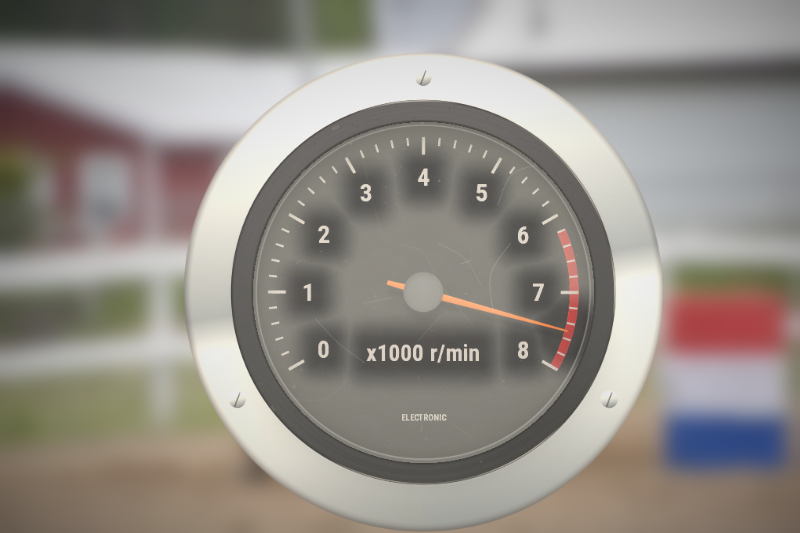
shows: 7500 rpm
